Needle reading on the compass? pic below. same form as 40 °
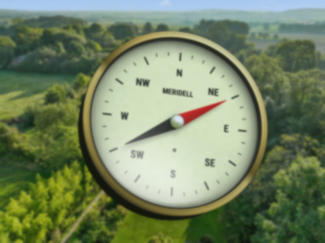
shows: 60 °
